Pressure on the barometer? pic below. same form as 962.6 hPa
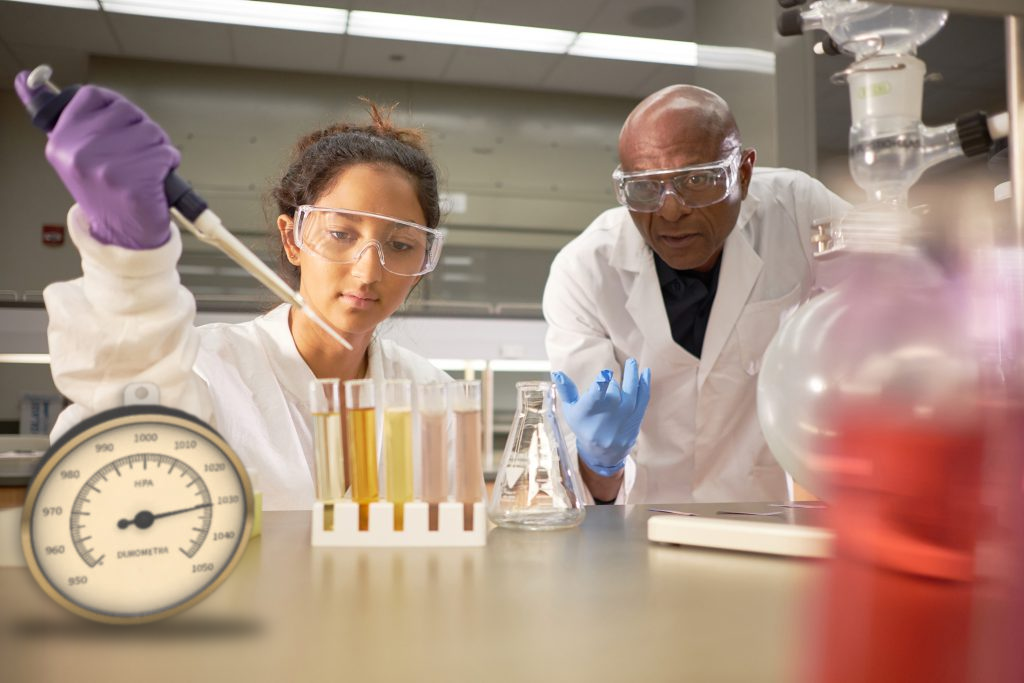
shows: 1030 hPa
